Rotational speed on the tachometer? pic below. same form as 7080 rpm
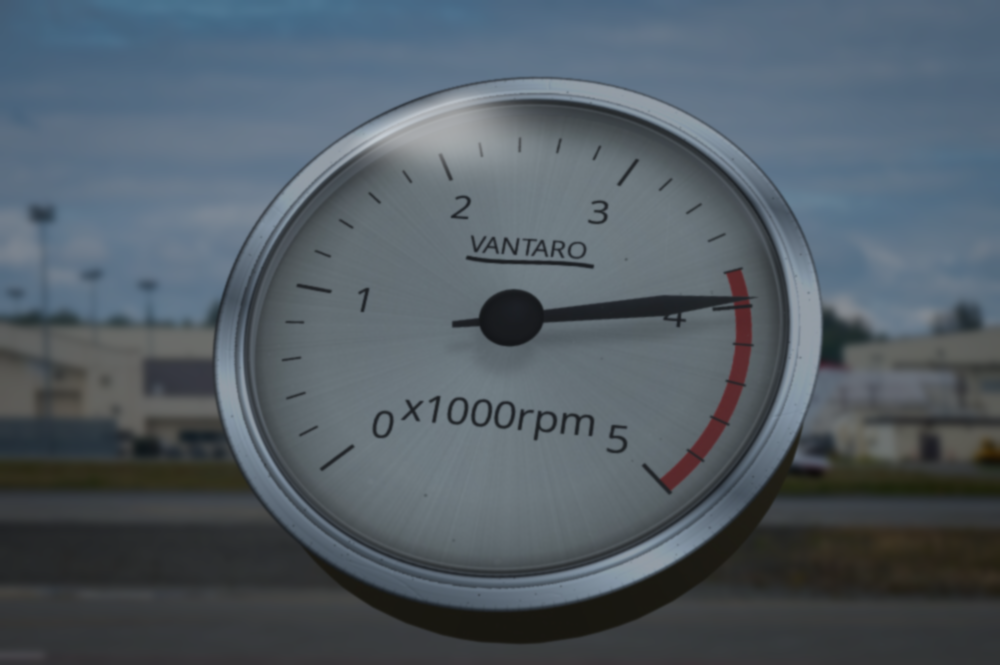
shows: 4000 rpm
